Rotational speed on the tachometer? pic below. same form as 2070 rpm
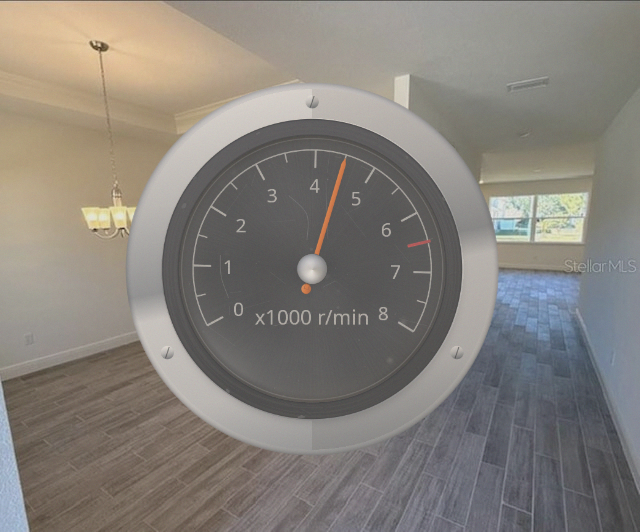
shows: 4500 rpm
